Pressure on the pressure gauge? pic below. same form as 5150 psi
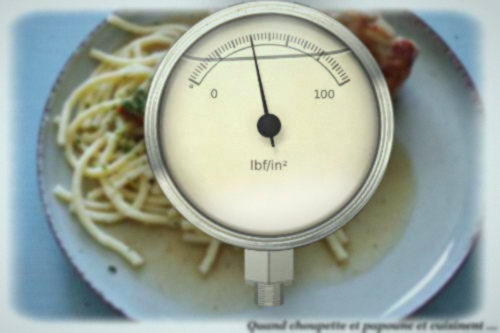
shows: 40 psi
